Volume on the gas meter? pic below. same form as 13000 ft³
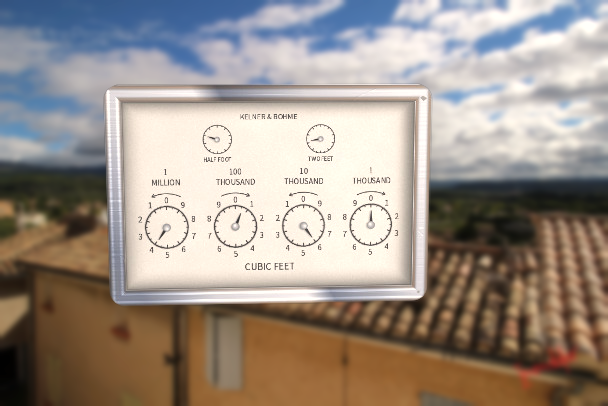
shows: 406000 ft³
